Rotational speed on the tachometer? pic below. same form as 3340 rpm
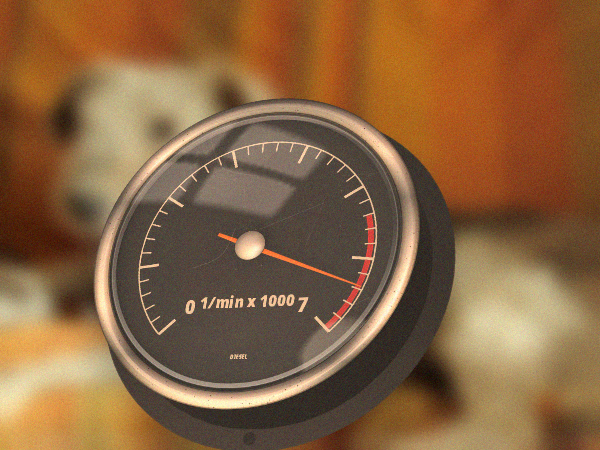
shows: 6400 rpm
